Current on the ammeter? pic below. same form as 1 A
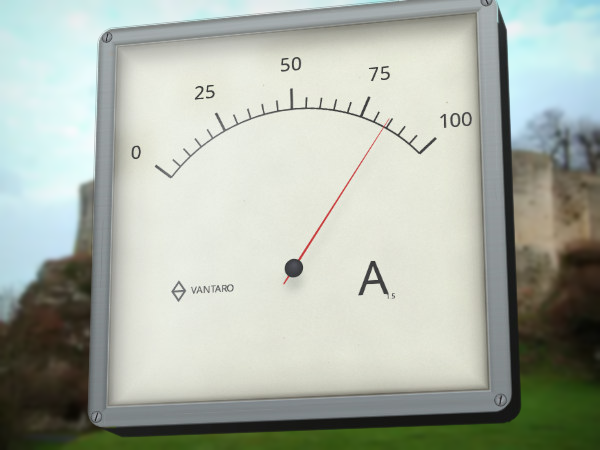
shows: 85 A
